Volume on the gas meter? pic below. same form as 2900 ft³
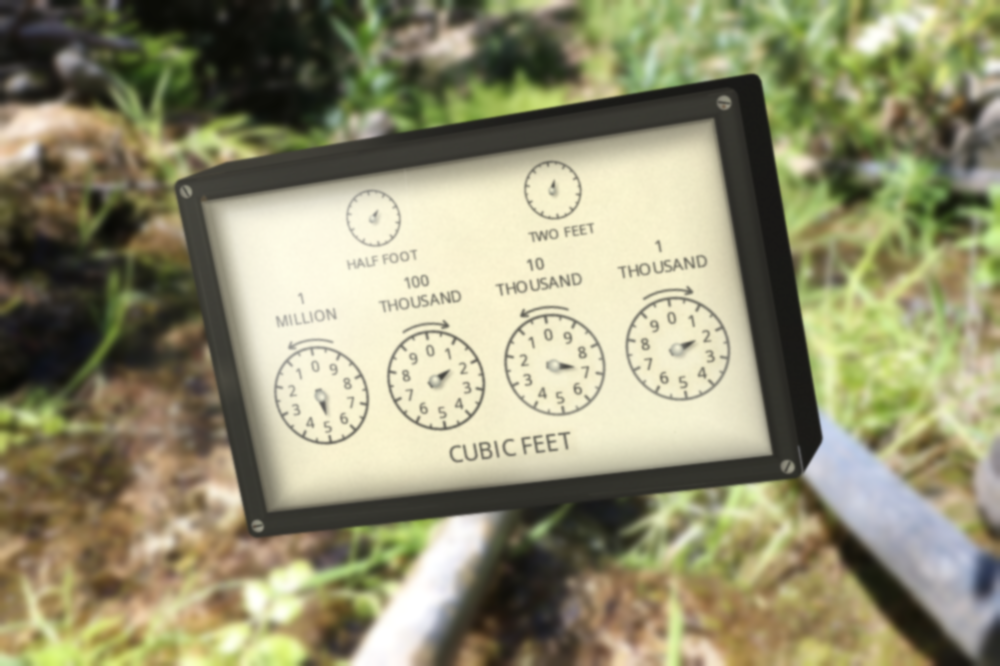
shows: 517200 ft³
